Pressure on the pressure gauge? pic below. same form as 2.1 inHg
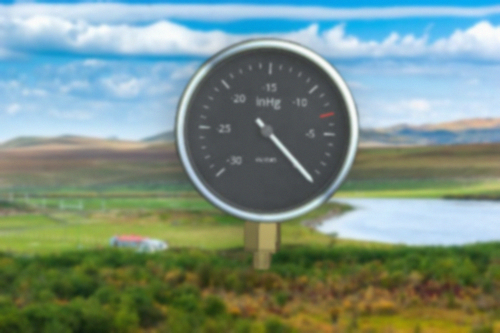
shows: 0 inHg
